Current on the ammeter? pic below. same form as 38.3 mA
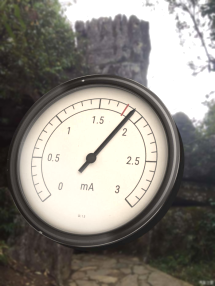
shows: 1.9 mA
